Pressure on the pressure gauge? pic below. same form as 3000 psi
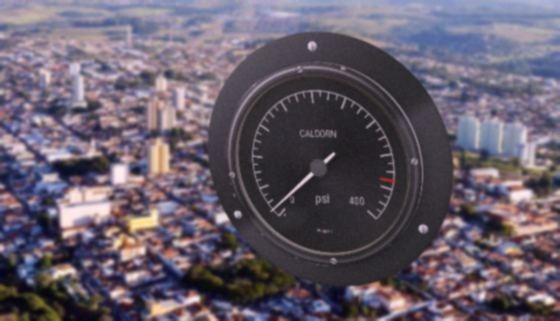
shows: 10 psi
